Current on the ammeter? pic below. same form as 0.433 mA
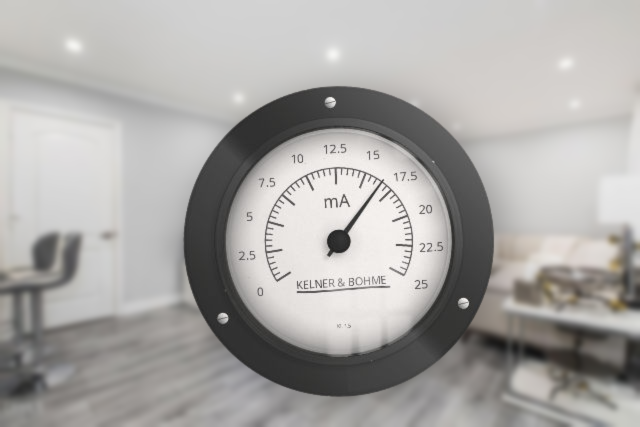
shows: 16.5 mA
